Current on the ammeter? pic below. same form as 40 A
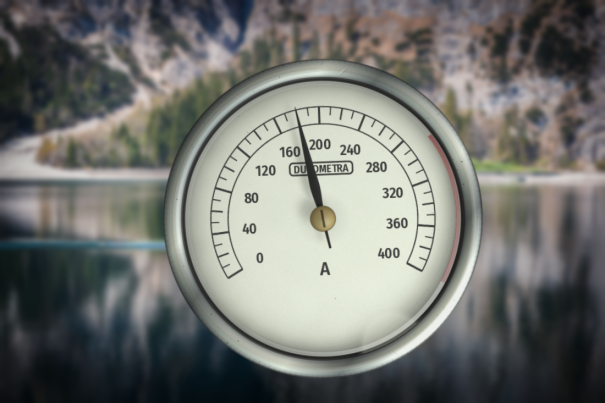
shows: 180 A
